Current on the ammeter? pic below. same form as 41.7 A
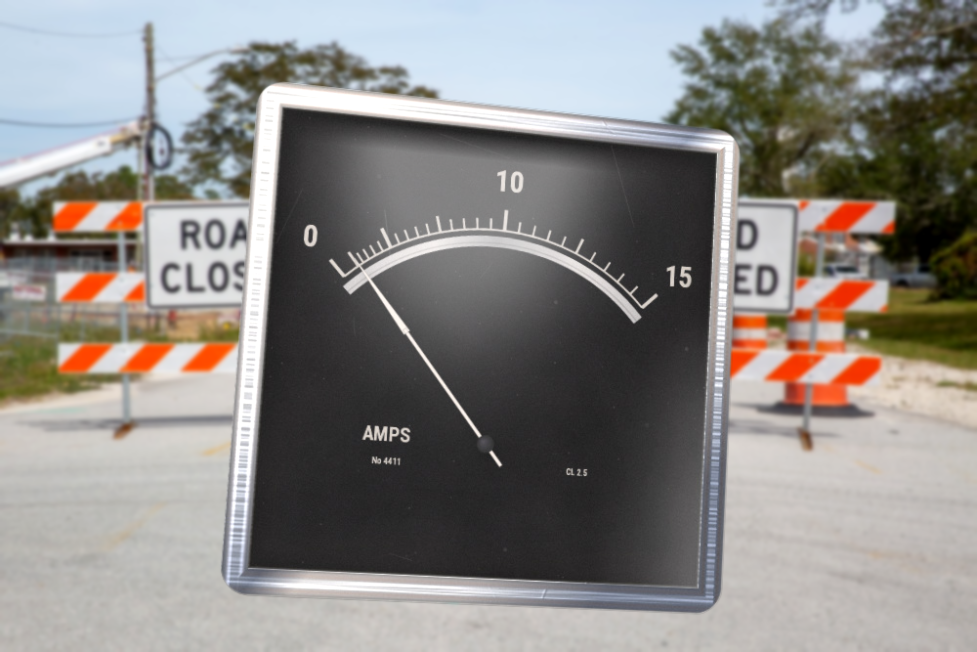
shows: 2.5 A
